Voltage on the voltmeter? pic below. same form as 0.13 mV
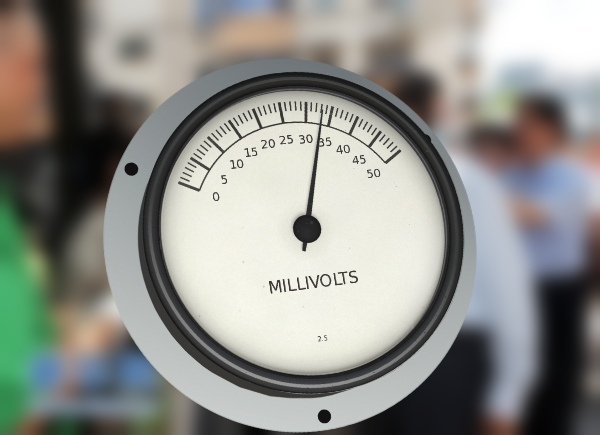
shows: 33 mV
